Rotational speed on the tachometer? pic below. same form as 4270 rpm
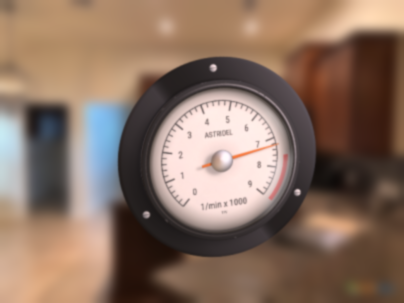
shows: 7200 rpm
